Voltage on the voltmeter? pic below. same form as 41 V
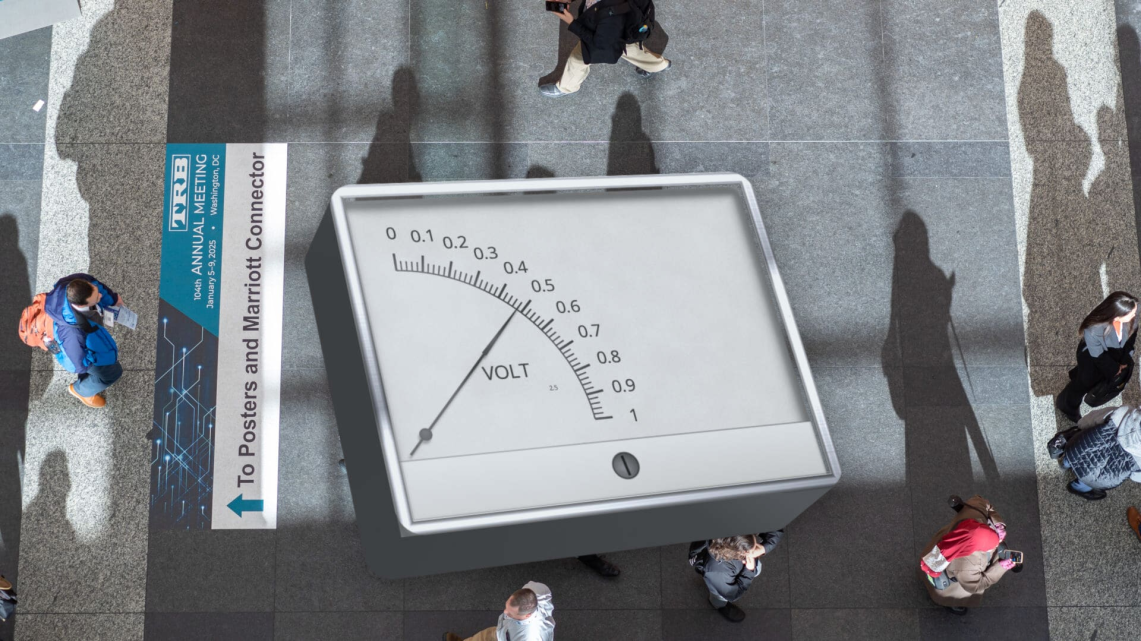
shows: 0.48 V
